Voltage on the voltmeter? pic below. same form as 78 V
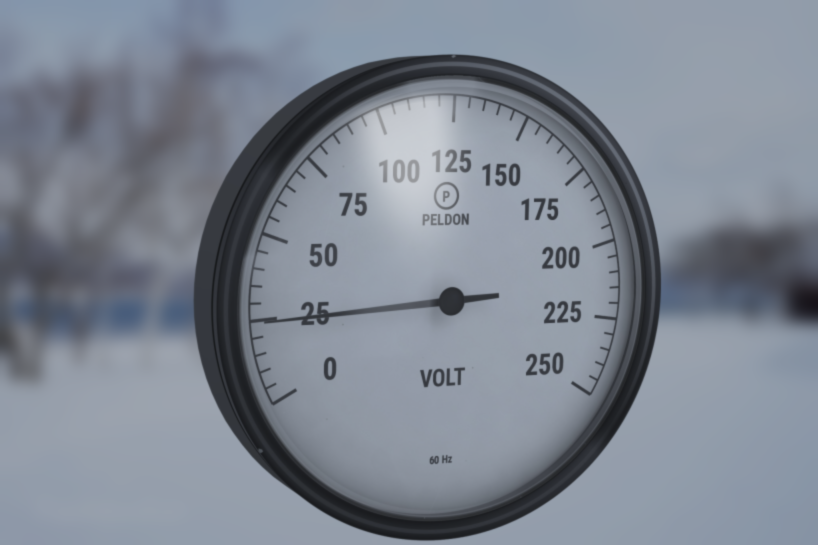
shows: 25 V
